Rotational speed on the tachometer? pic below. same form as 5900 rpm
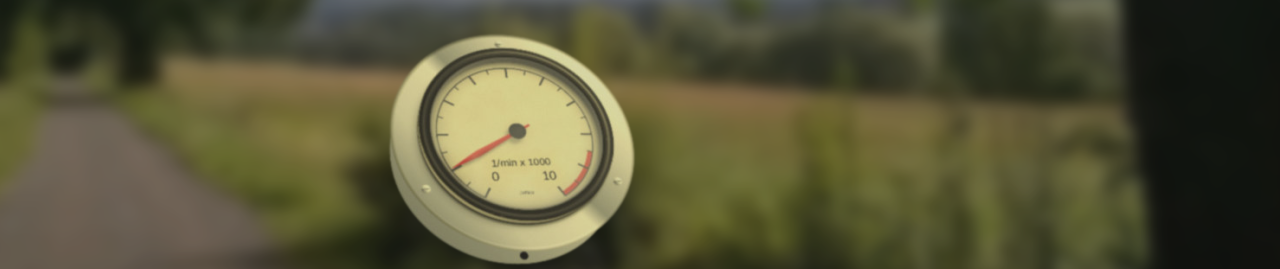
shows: 1000 rpm
